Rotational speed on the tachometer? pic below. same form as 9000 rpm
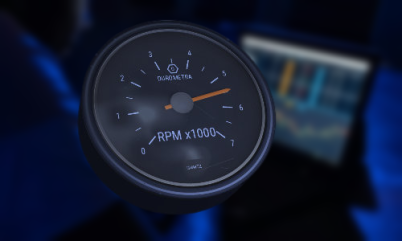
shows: 5500 rpm
